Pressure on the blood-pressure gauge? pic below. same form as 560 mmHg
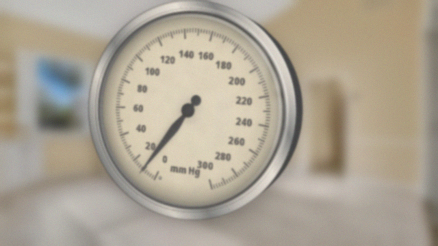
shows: 10 mmHg
